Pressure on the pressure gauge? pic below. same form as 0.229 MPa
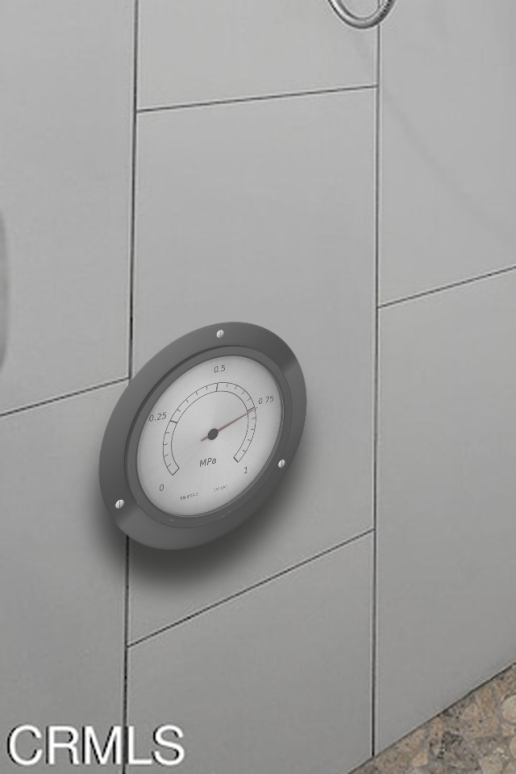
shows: 0.75 MPa
